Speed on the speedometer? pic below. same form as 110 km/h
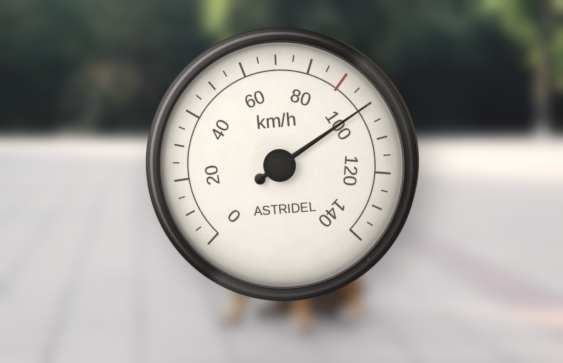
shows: 100 km/h
